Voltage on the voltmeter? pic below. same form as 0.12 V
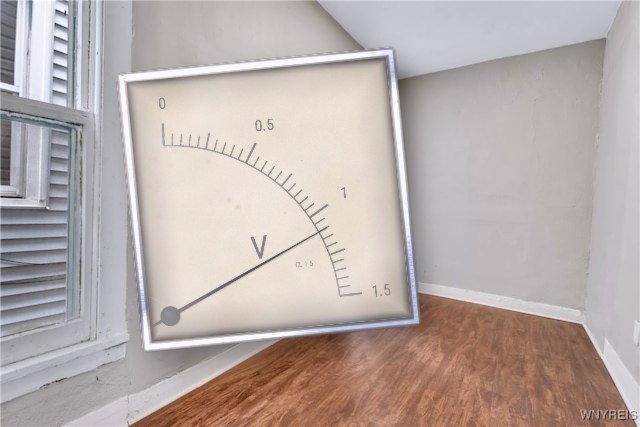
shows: 1.1 V
